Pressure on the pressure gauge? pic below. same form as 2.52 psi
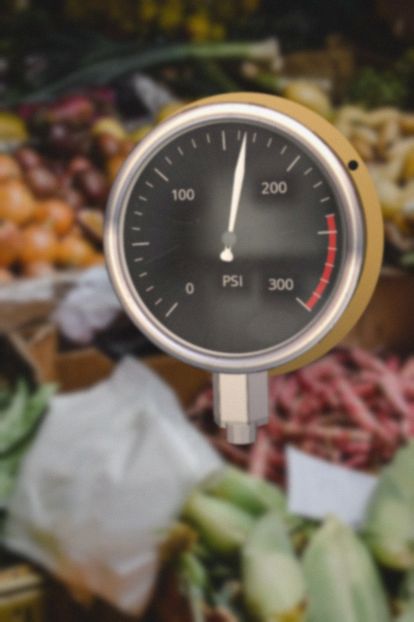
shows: 165 psi
